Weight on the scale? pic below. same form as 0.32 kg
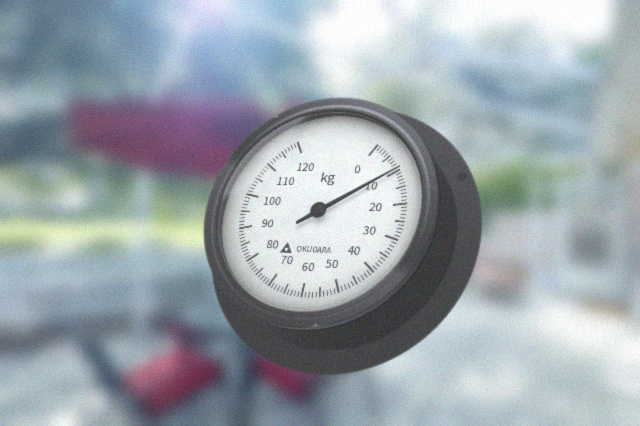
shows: 10 kg
